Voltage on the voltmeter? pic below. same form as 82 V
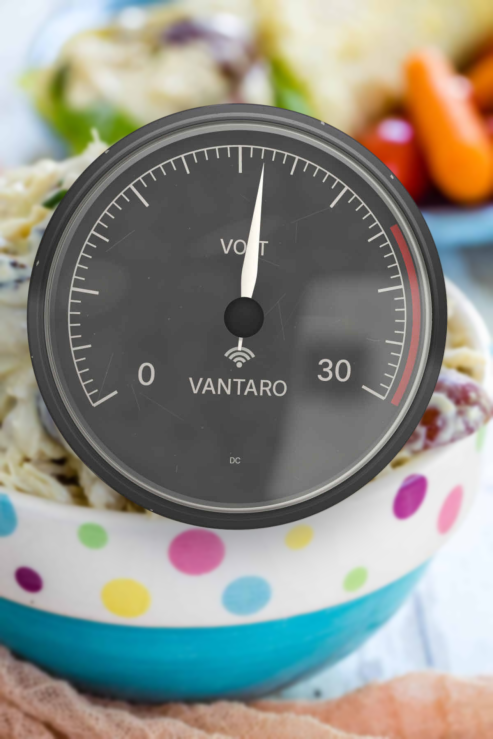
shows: 16 V
